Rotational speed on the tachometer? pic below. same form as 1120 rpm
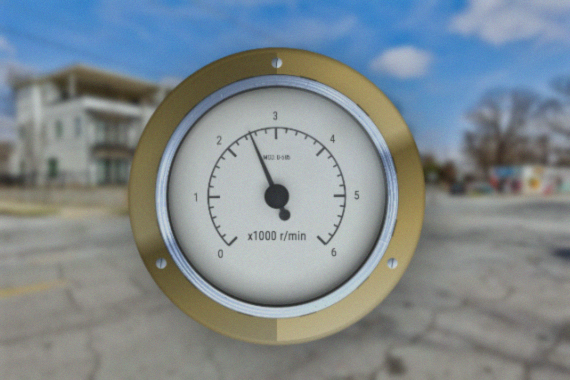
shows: 2500 rpm
